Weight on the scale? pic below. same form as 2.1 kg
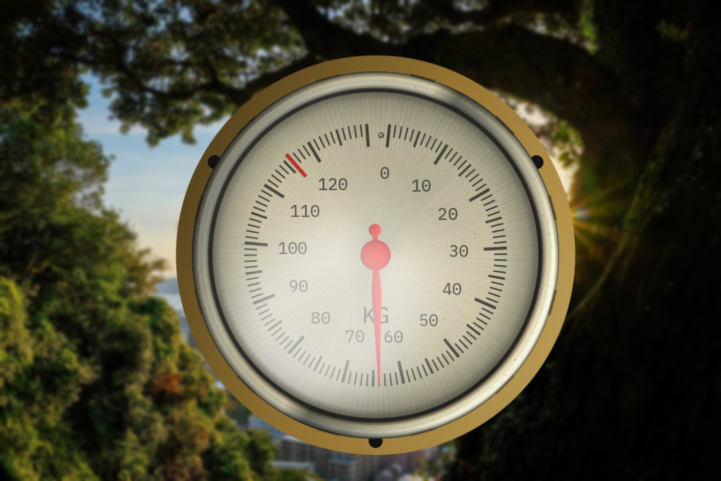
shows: 64 kg
